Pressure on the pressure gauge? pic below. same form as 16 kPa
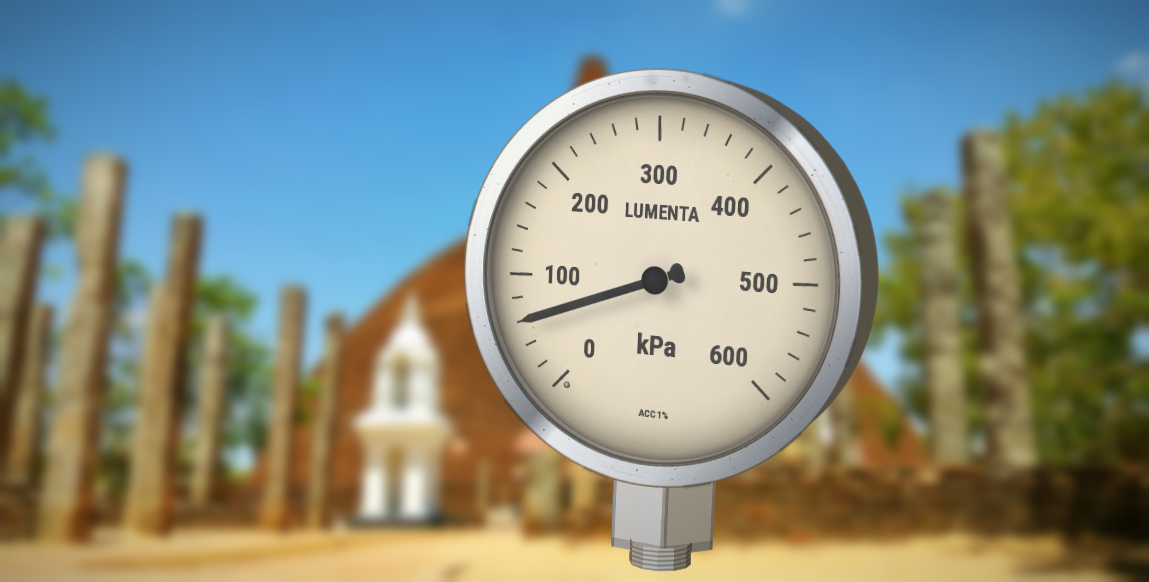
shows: 60 kPa
